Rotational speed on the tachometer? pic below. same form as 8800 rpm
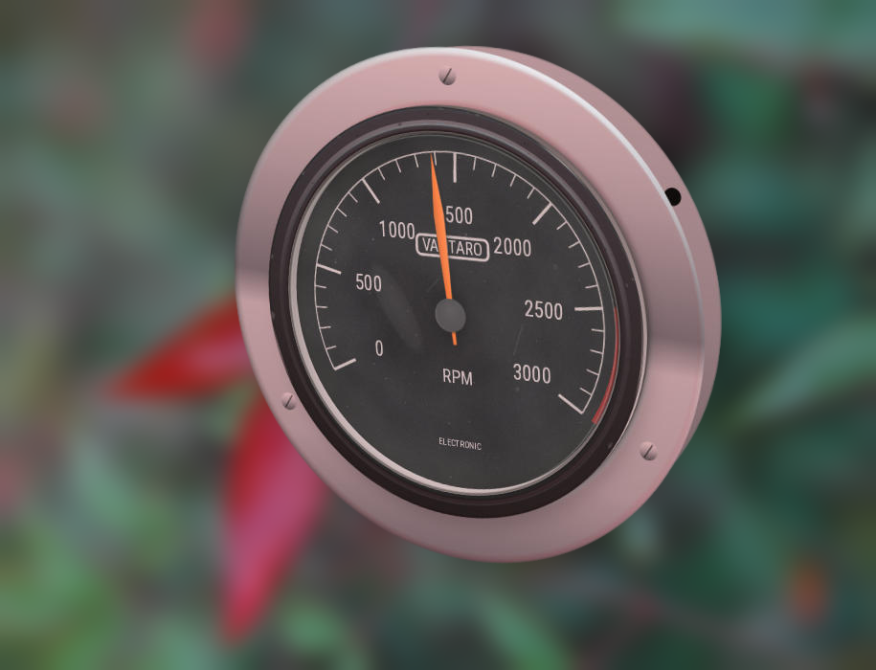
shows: 1400 rpm
